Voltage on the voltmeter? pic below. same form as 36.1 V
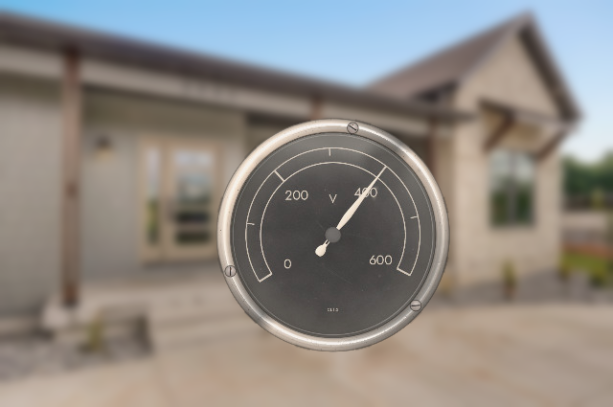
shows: 400 V
